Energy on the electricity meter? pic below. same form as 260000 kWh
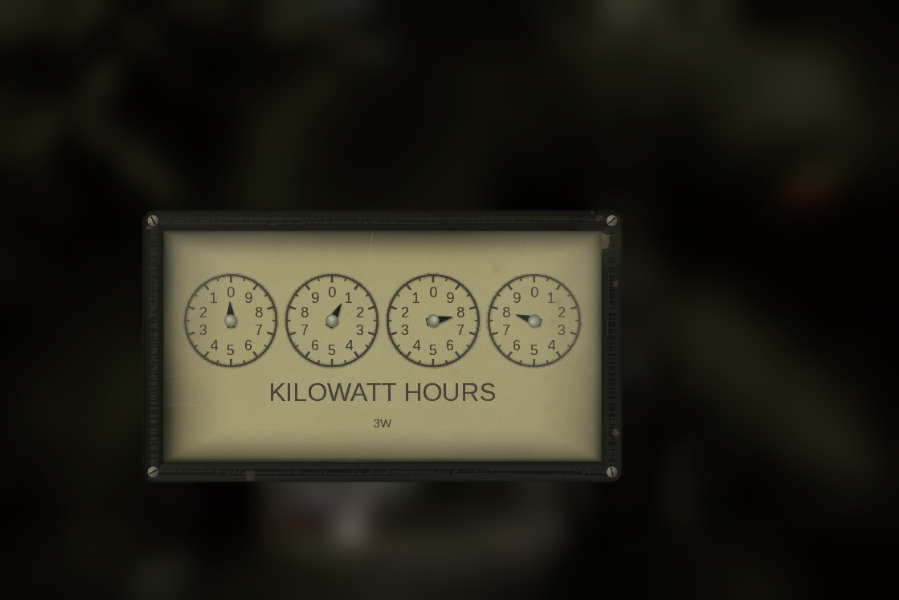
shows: 78 kWh
